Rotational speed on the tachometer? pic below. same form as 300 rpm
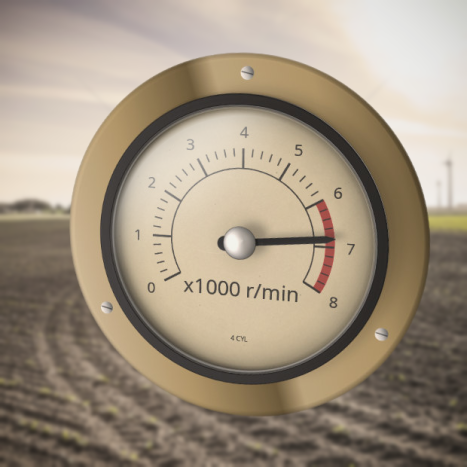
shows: 6800 rpm
